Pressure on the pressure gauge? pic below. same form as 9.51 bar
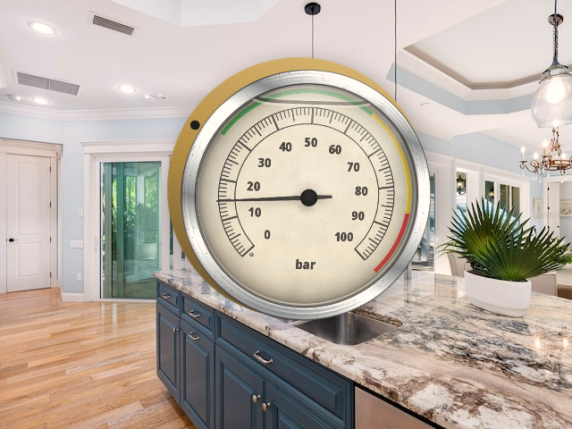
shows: 15 bar
